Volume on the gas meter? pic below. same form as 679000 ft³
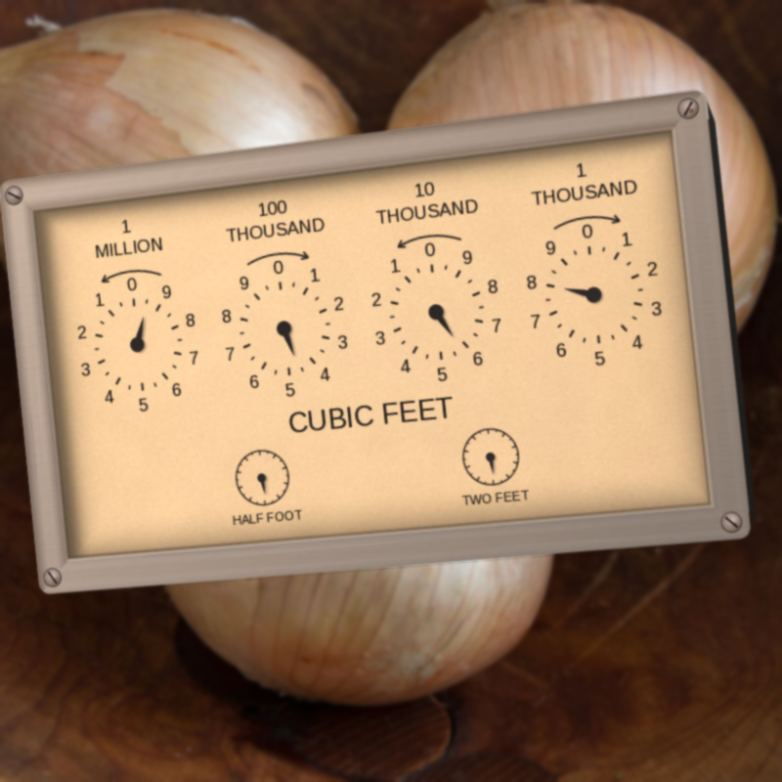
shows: 945800 ft³
